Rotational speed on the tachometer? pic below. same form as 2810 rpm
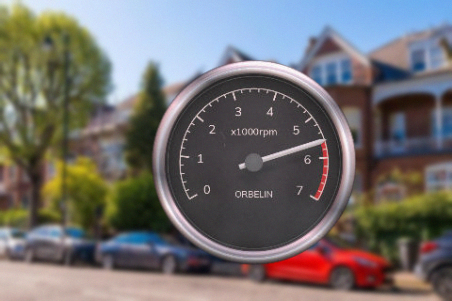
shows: 5600 rpm
